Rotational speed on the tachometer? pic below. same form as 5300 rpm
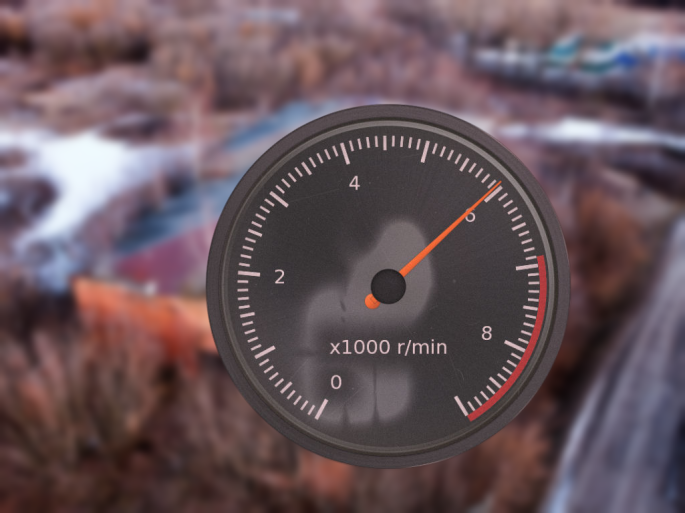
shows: 5950 rpm
